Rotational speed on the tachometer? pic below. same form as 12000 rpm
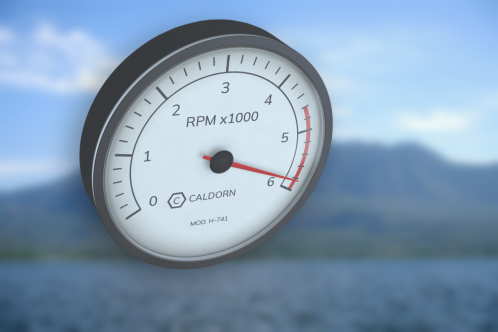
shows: 5800 rpm
